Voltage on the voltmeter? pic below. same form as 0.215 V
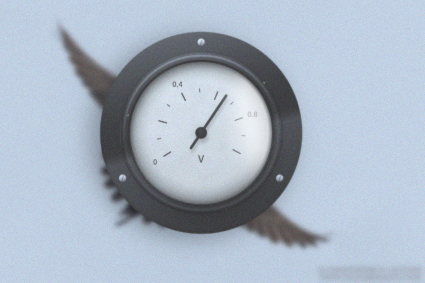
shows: 0.65 V
